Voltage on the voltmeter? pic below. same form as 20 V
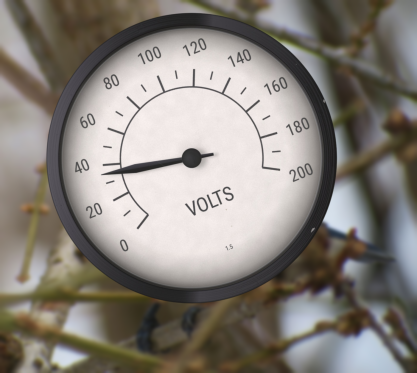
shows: 35 V
